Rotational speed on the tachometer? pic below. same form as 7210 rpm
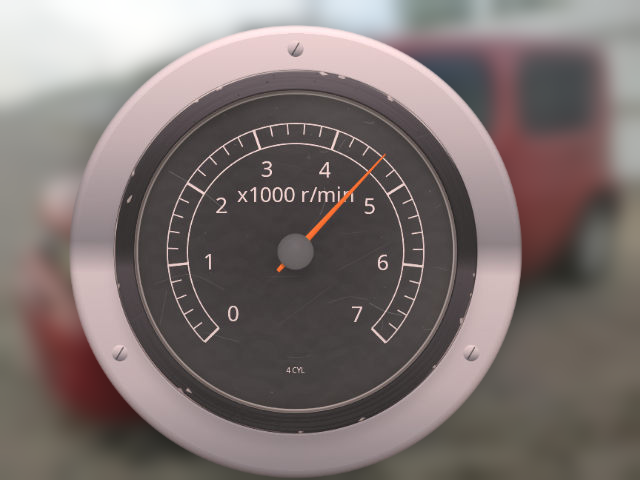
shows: 4600 rpm
